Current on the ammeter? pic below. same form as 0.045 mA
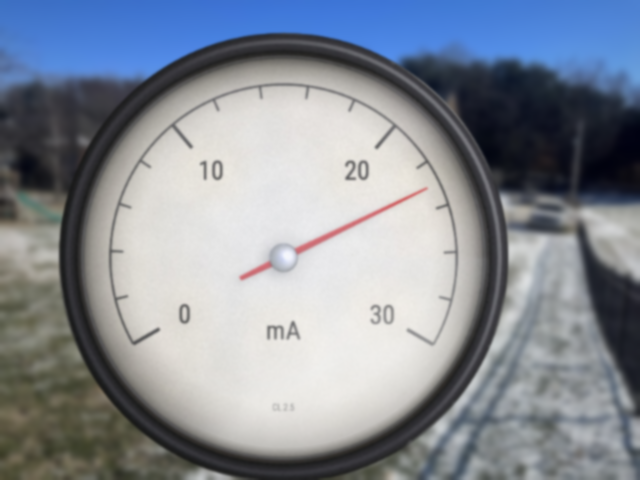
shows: 23 mA
